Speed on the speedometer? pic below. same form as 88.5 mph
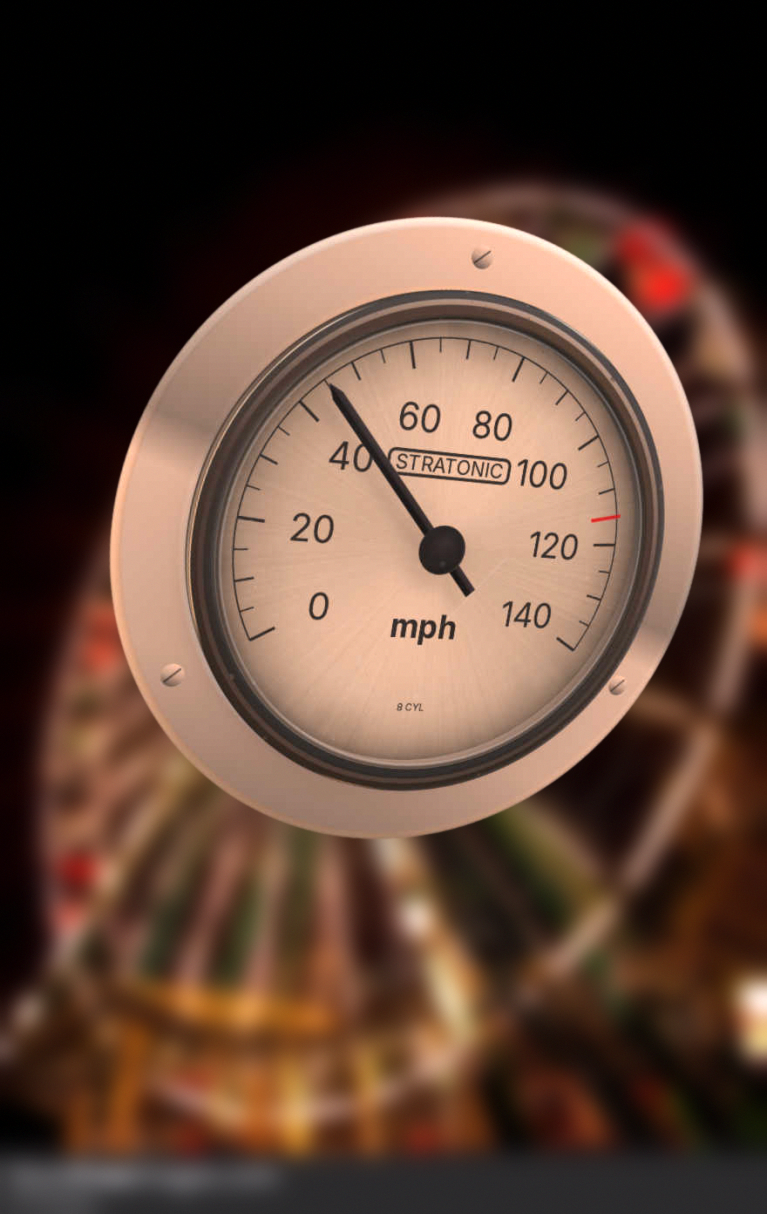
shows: 45 mph
